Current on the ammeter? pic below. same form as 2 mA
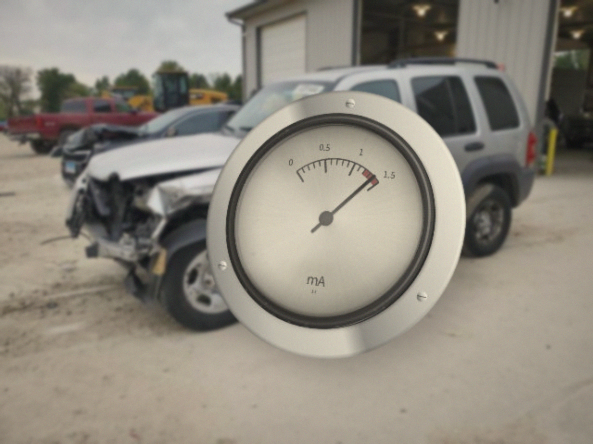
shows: 1.4 mA
